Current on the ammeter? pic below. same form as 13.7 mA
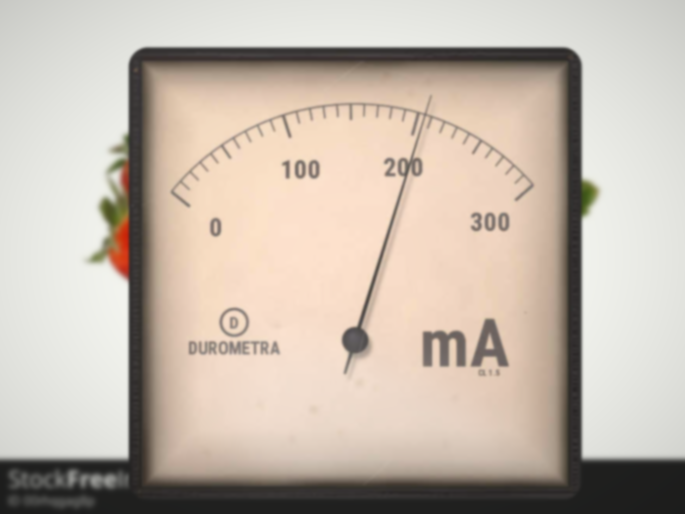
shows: 205 mA
